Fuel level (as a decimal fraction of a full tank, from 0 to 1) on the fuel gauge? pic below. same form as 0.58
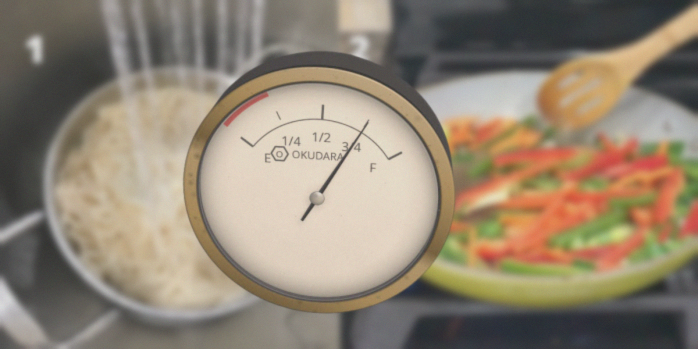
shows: 0.75
